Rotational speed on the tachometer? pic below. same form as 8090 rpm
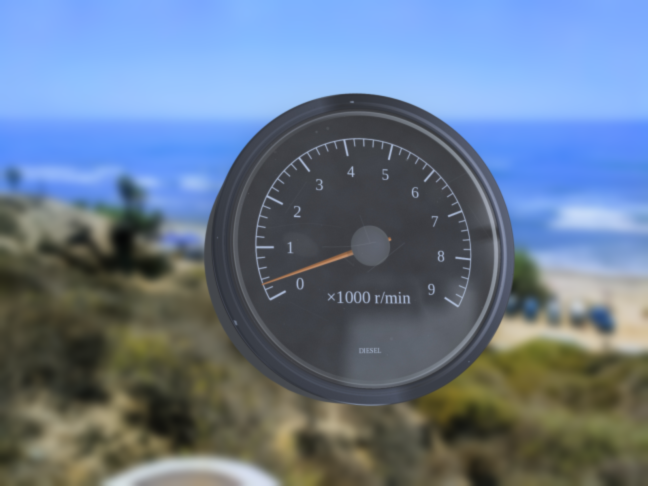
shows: 300 rpm
